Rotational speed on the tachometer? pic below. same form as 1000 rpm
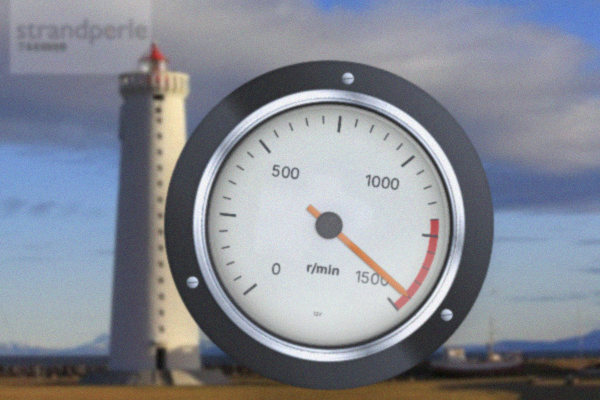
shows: 1450 rpm
